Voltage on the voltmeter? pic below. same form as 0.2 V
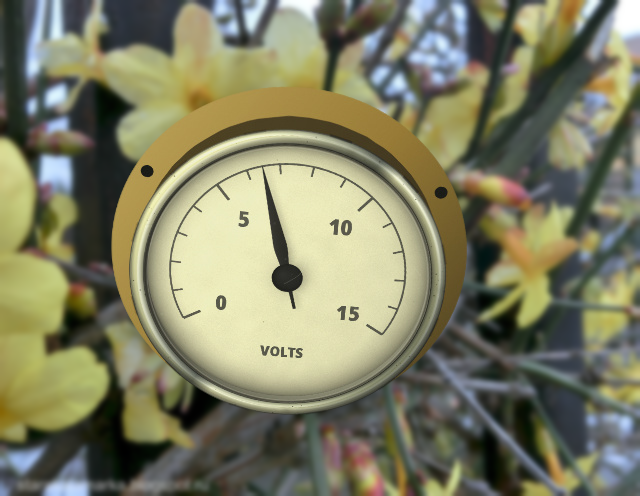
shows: 6.5 V
